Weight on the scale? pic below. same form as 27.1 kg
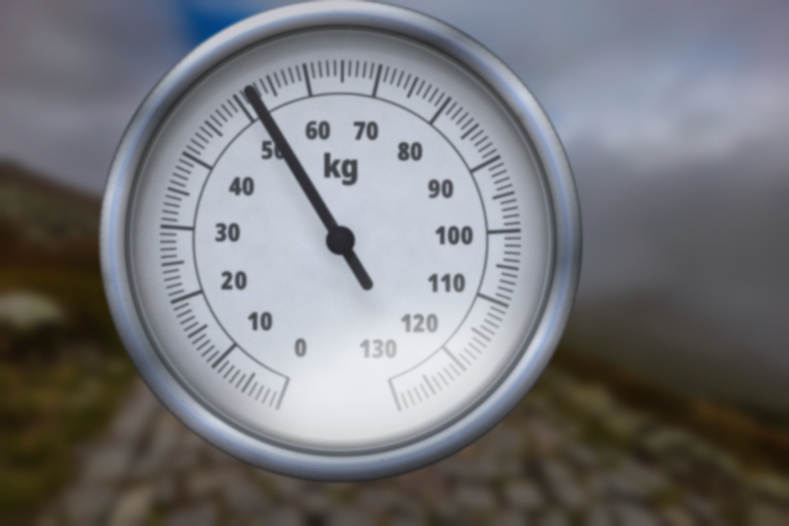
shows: 52 kg
